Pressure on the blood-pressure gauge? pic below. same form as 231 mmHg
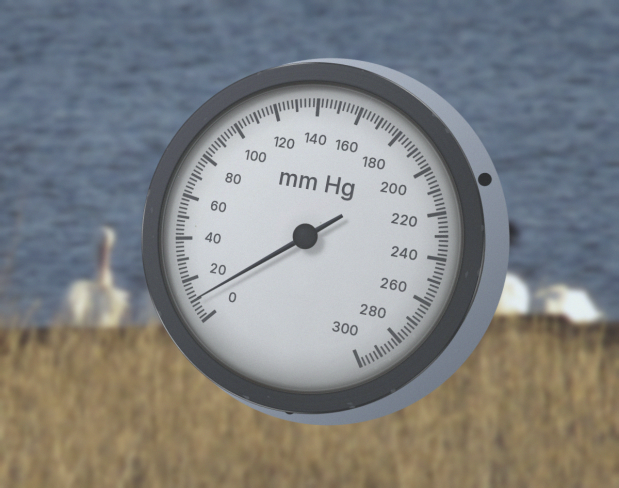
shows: 10 mmHg
